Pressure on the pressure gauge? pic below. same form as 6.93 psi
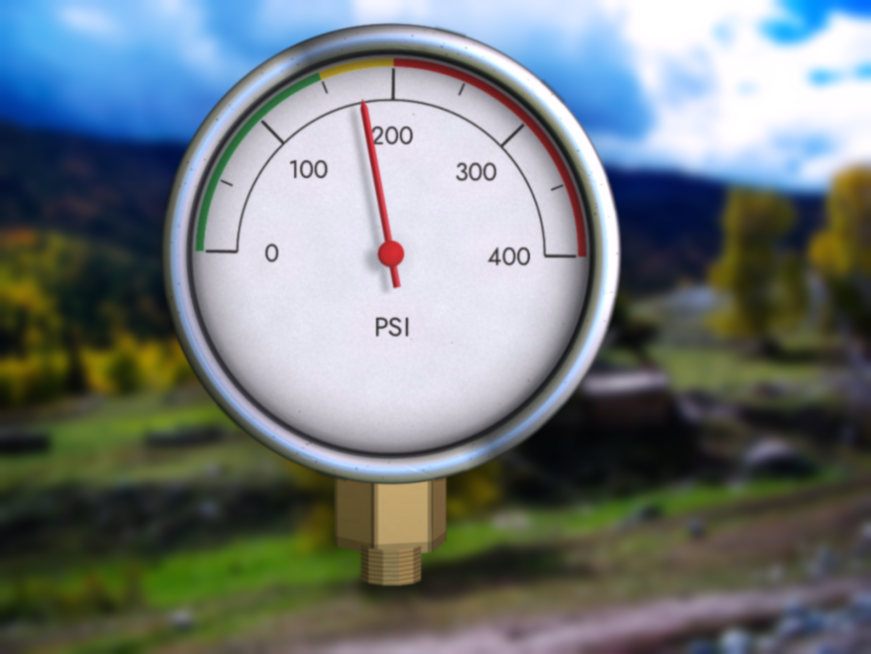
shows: 175 psi
